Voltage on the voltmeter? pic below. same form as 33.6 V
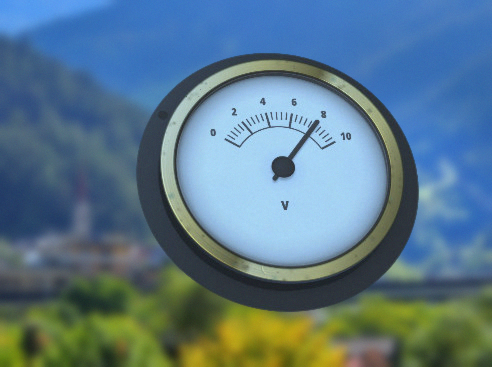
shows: 8 V
